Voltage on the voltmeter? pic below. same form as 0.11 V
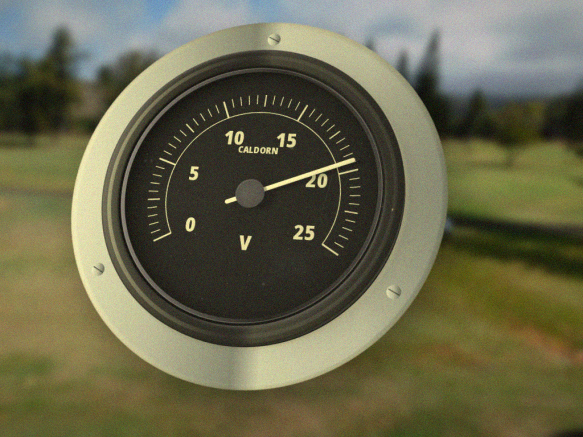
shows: 19.5 V
